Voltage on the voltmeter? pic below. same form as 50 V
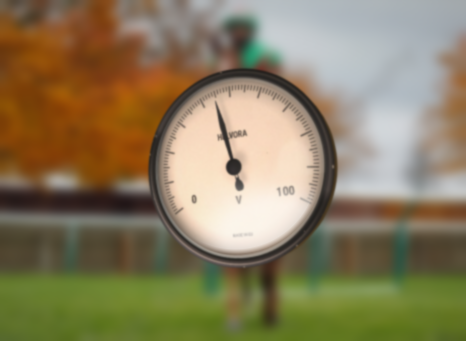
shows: 45 V
